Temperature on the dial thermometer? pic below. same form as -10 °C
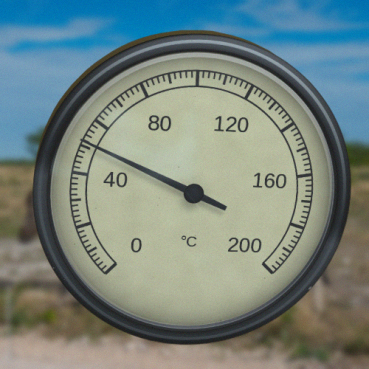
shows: 52 °C
